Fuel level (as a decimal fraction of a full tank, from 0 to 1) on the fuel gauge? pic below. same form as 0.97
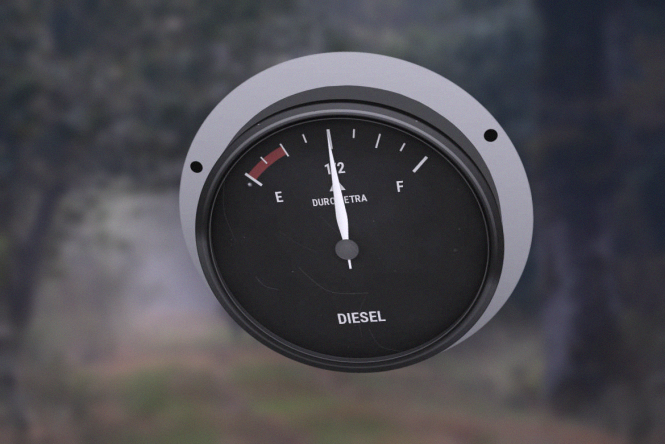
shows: 0.5
